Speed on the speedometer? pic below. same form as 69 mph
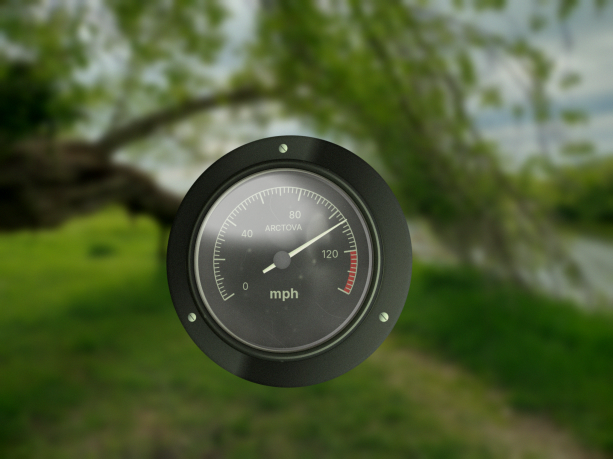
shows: 106 mph
